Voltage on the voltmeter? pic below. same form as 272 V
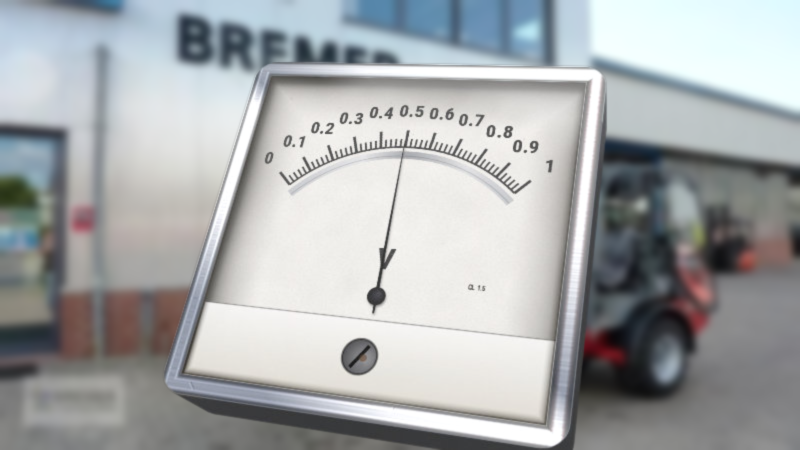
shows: 0.5 V
